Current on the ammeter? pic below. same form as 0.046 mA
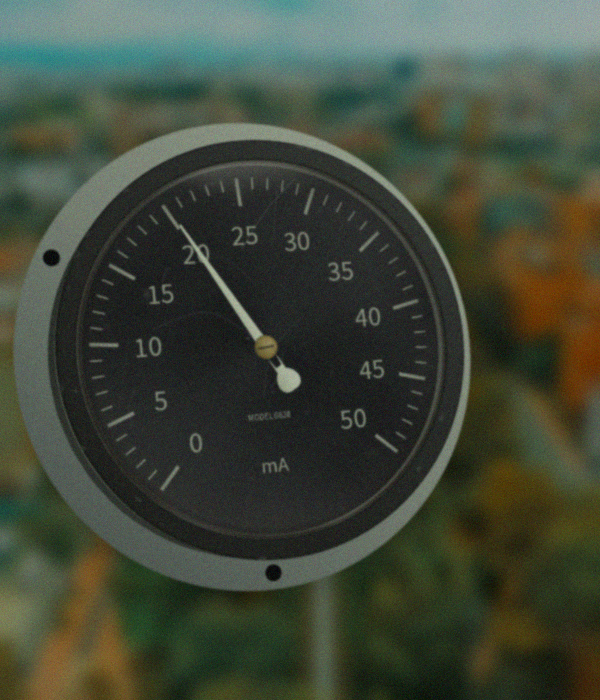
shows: 20 mA
